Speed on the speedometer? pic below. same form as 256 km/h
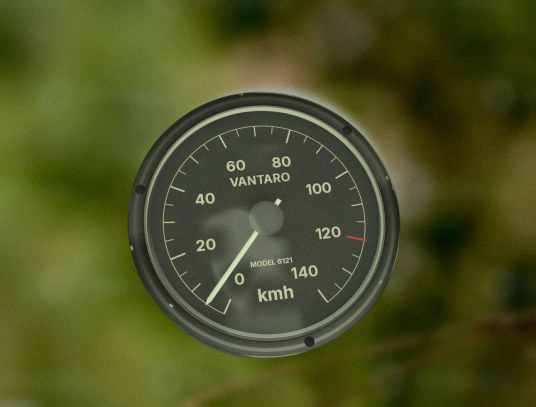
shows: 5 km/h
